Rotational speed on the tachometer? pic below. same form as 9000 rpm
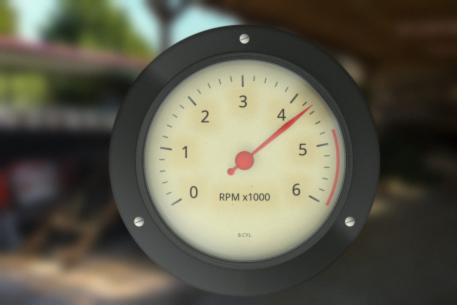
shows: 4300 rpm
